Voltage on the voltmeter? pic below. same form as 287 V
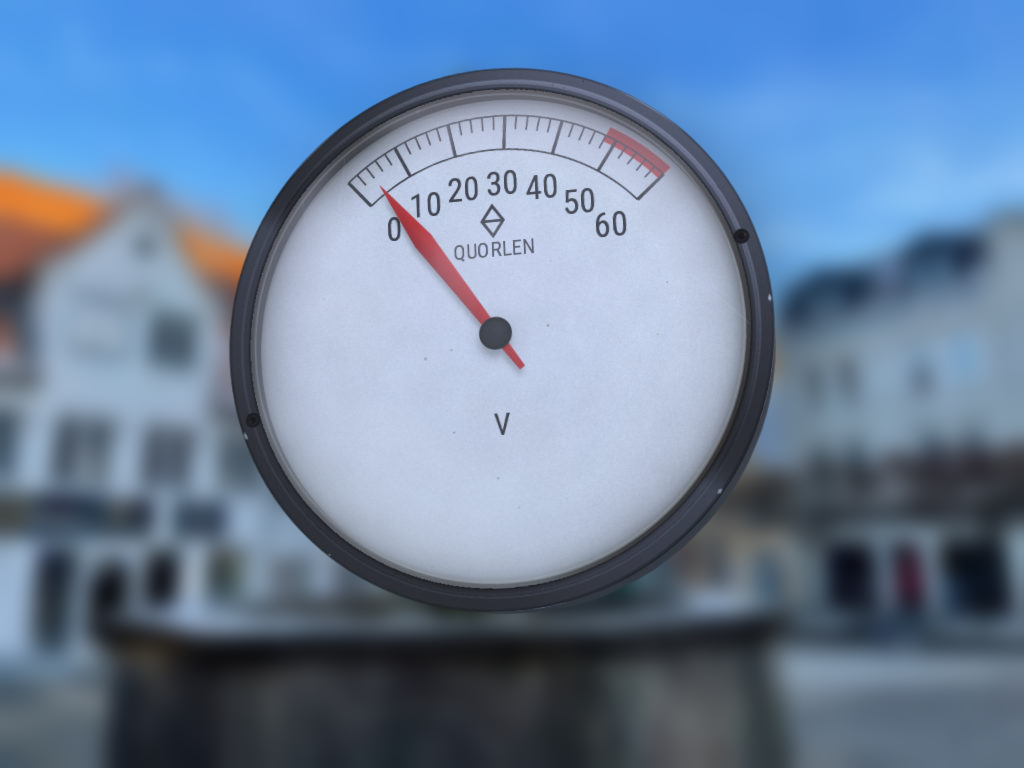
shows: 4 V
